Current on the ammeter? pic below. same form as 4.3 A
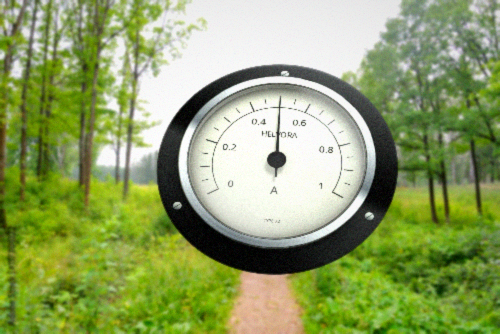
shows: 0.5 A
